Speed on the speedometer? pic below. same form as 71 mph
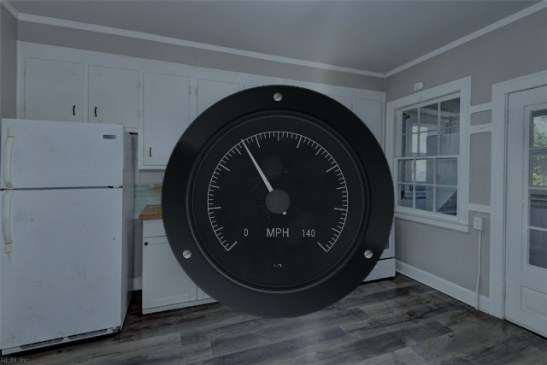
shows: 54 mph
